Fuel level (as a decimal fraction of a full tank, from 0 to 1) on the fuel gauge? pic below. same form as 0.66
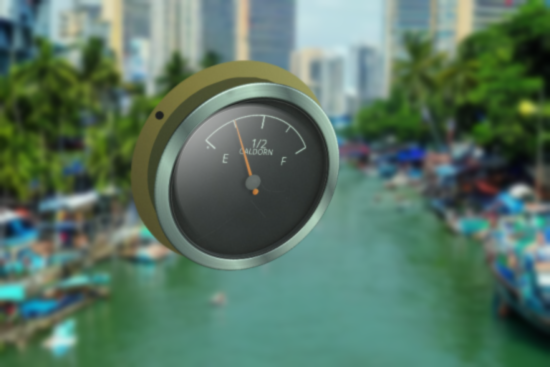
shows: 0.25
